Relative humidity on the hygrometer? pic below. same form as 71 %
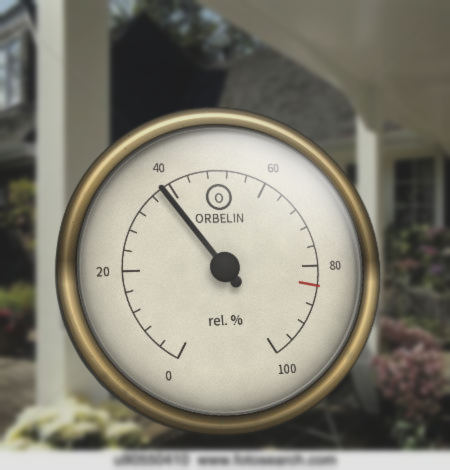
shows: 38 %
